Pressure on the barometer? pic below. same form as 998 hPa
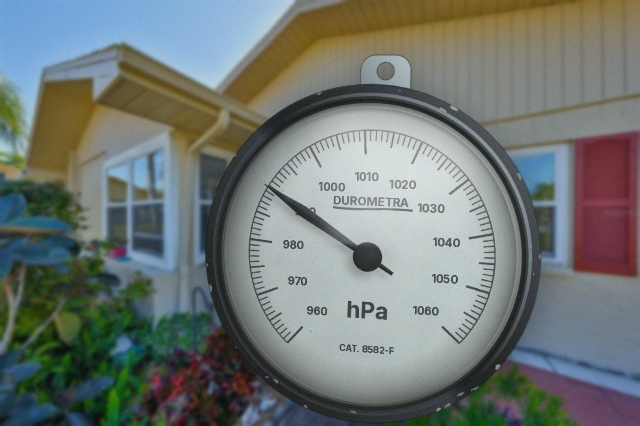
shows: 990 hPa
